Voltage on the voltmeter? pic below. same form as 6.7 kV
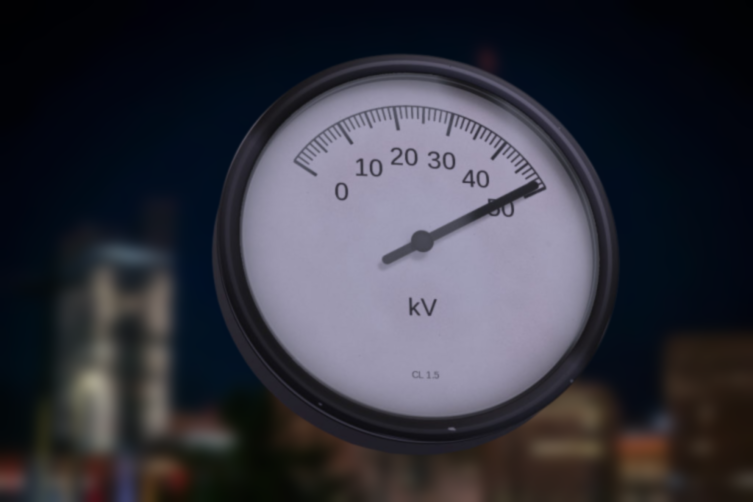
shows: 49 kV
